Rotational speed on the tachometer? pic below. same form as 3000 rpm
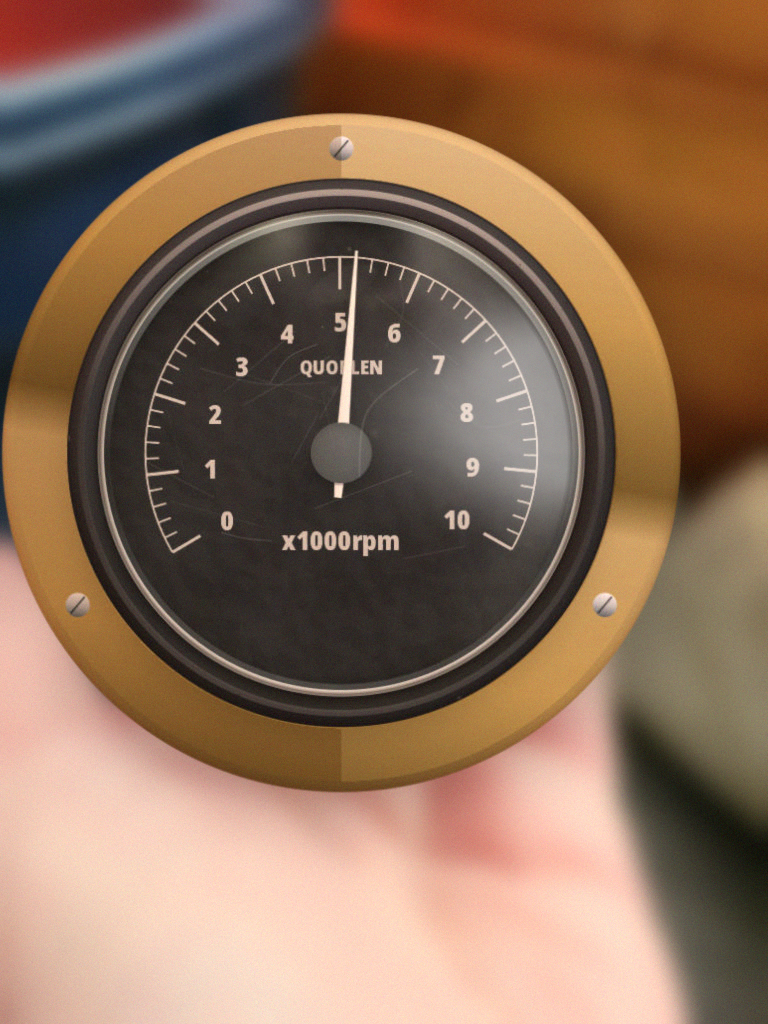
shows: 5200 rpm
